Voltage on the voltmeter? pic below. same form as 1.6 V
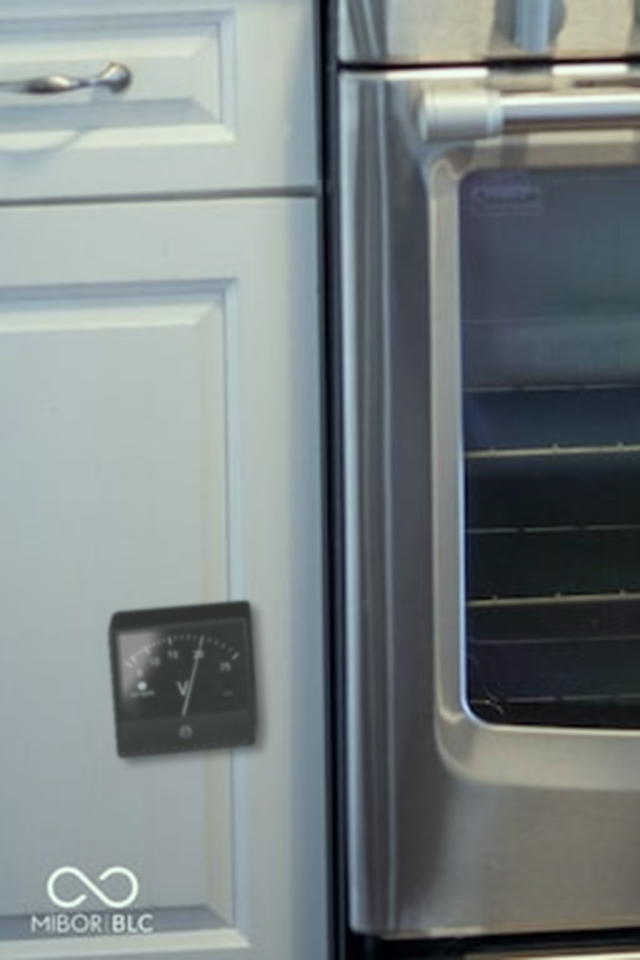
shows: 20 V
